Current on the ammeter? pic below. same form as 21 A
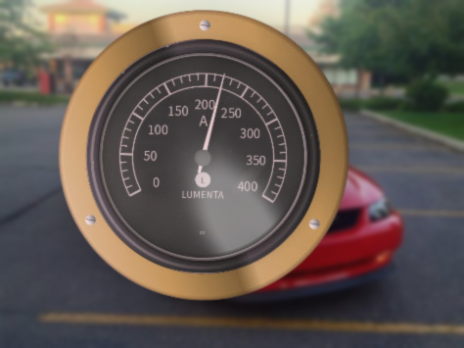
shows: 220 A
